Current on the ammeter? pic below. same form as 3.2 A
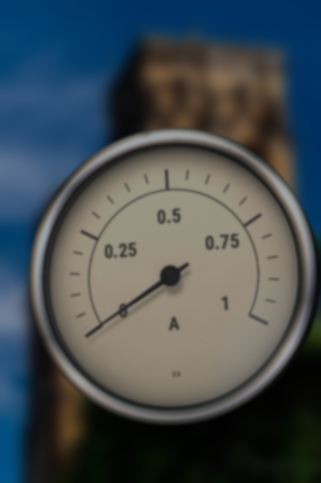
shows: 0 A
